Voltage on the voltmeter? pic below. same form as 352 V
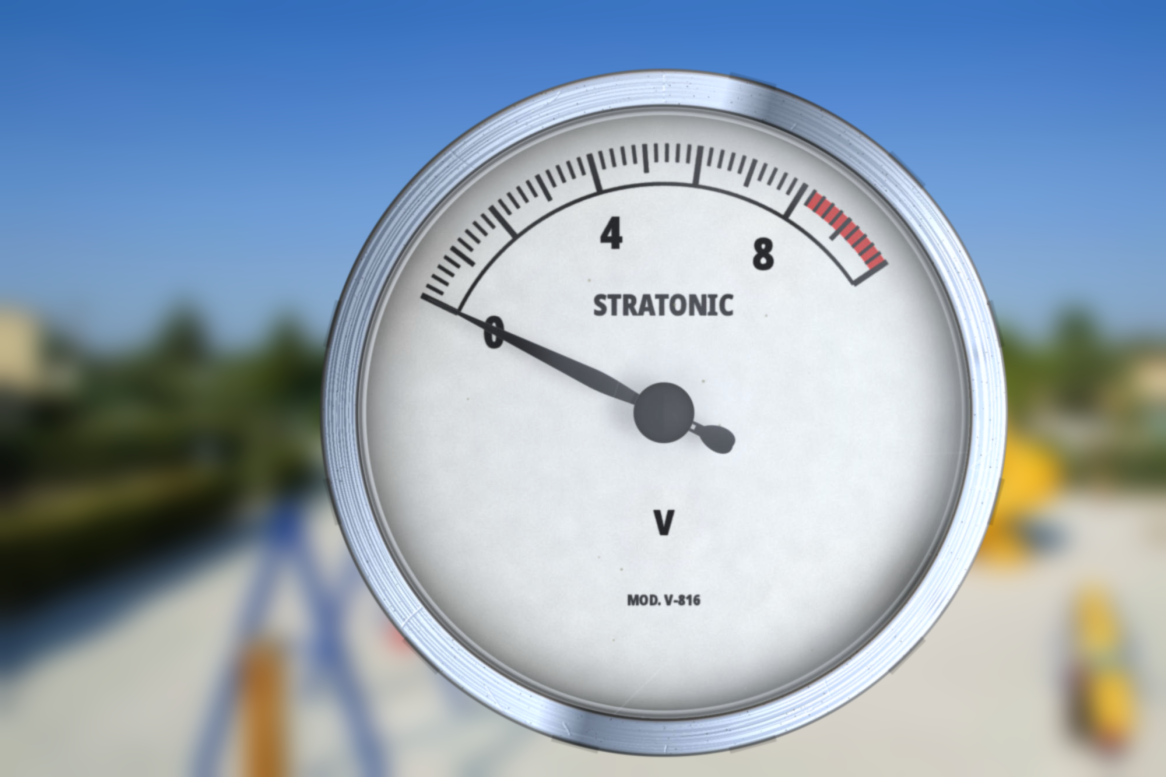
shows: 0 V
